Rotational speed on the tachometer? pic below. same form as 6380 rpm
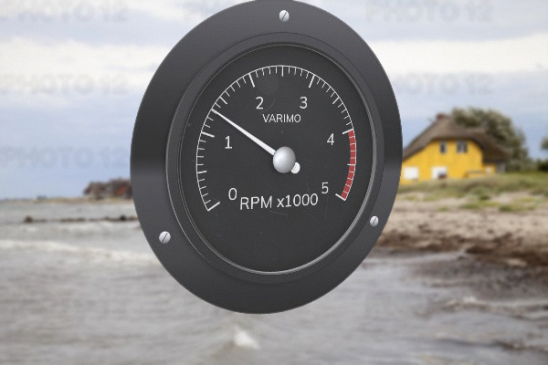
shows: 1300 rpm
